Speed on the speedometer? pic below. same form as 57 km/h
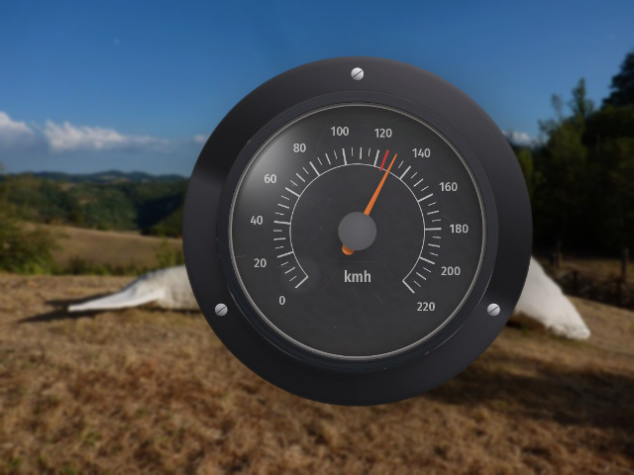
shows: 130 km/h
